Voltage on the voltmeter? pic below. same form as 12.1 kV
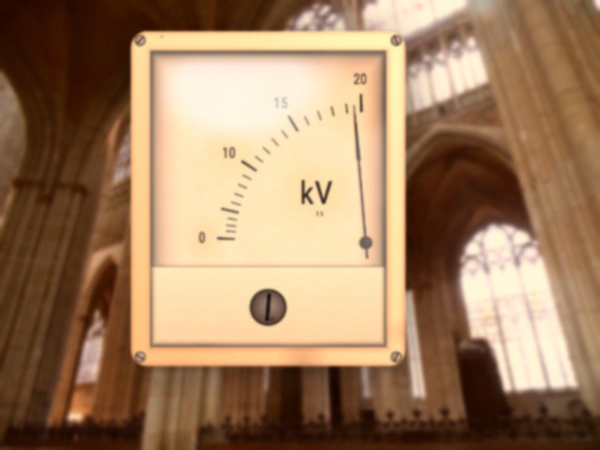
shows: 19.5 kV
